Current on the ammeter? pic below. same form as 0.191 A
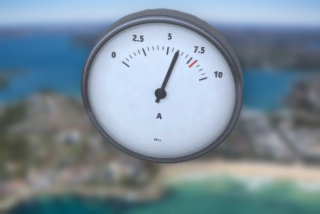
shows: 6 A
